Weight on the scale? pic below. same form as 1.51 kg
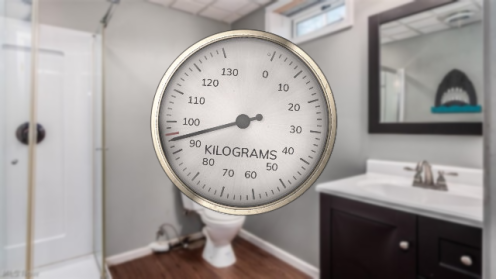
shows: 94 kg
